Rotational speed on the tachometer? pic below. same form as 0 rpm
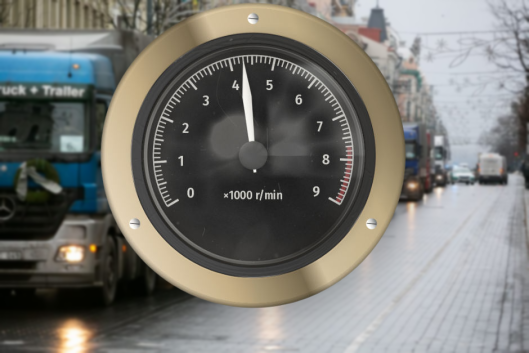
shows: 4300 rpm
